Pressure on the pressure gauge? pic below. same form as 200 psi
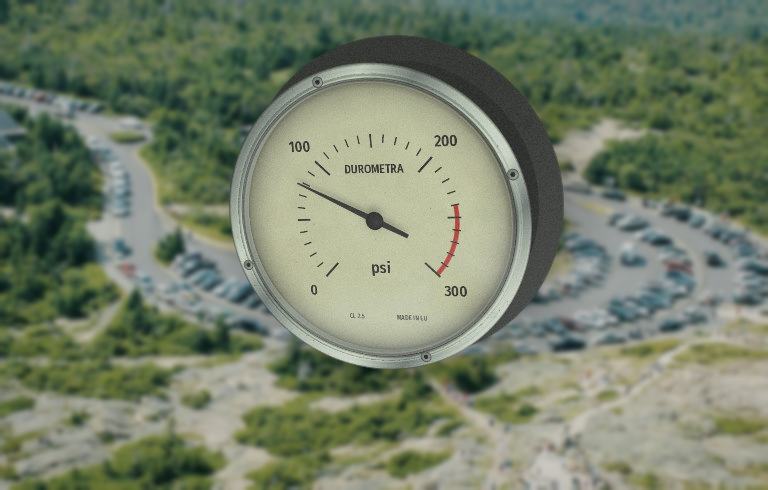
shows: 80 psi
